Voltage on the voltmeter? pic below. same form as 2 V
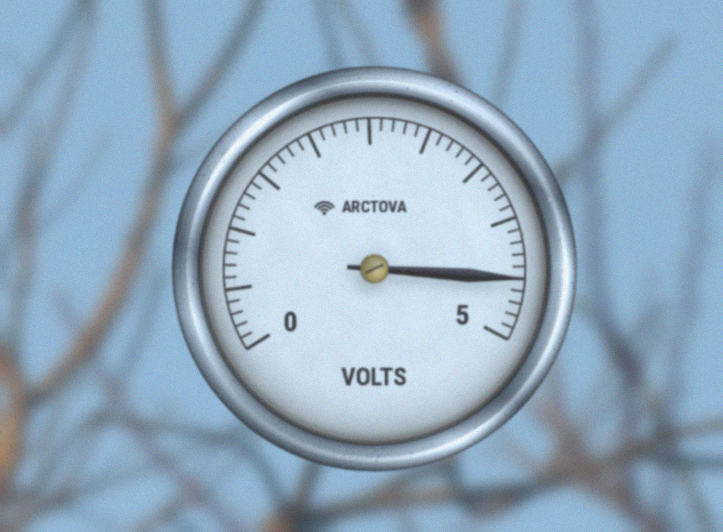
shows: 4.5 V
